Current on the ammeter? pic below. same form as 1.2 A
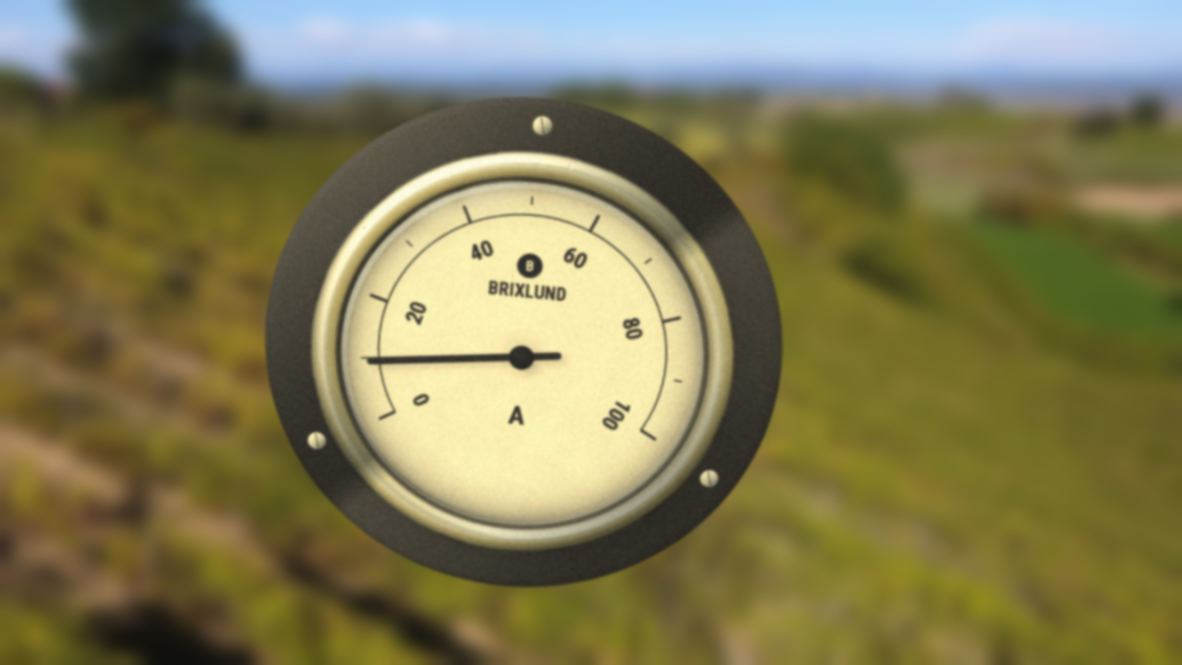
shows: 10 A
